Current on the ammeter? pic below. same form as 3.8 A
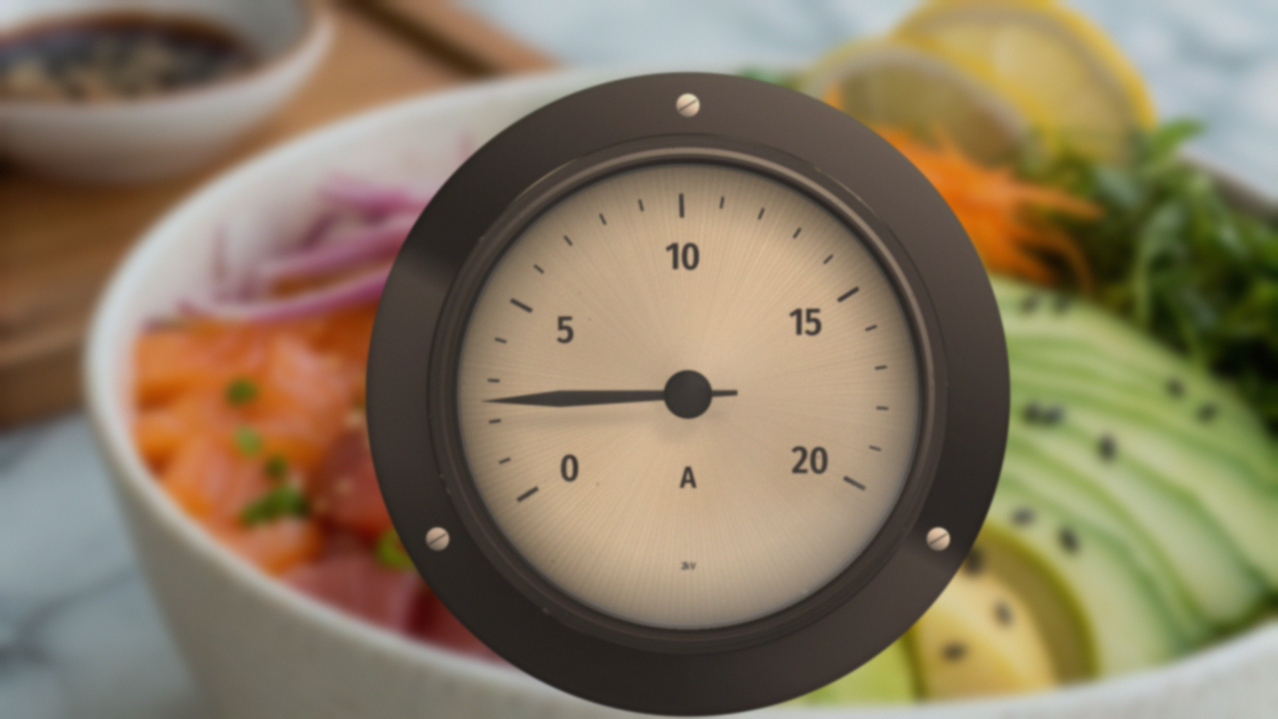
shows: 2.5 A
